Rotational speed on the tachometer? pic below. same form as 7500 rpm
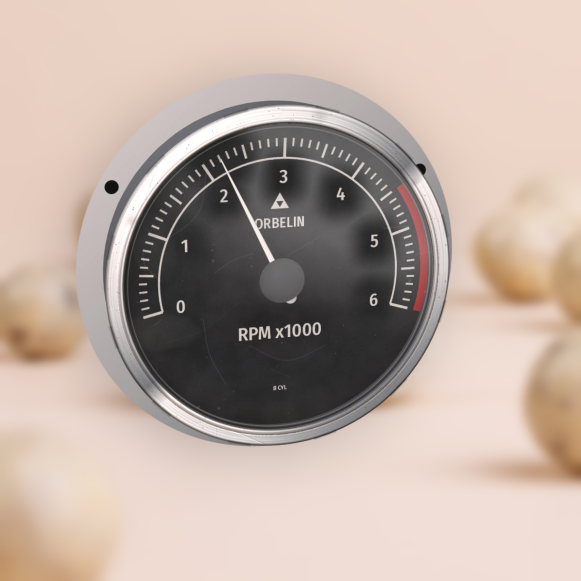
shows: 2200 rpm
